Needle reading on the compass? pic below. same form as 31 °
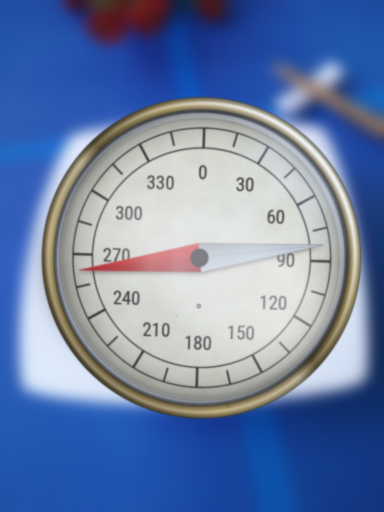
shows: 262.5 °
